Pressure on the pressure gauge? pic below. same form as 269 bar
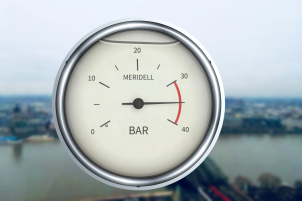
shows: 35 bar
